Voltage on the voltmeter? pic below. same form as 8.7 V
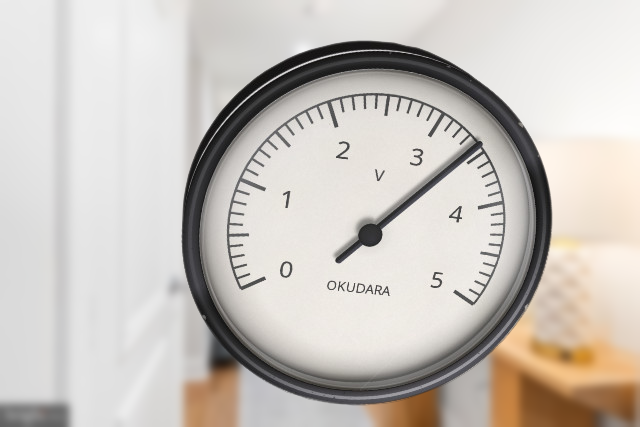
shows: 3.4 V
